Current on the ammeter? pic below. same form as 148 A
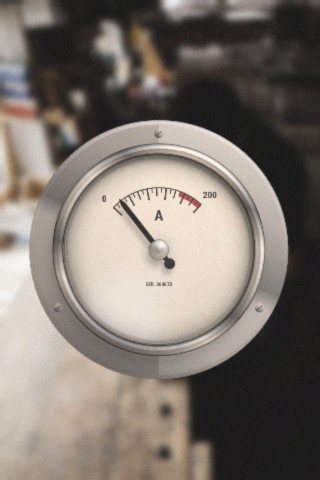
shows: 20 A
